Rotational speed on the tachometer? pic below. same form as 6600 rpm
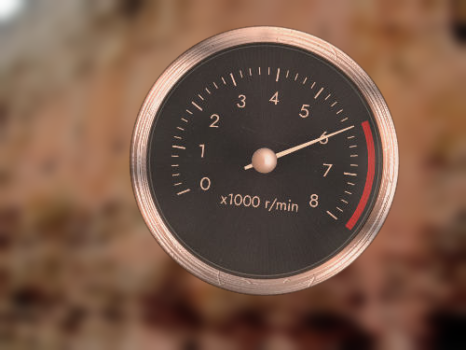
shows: 6000 rpm
